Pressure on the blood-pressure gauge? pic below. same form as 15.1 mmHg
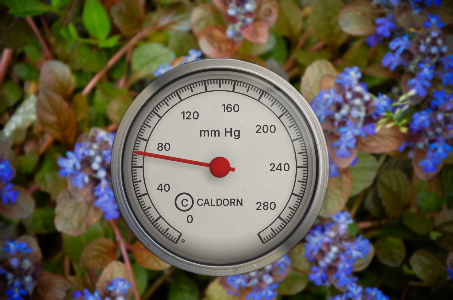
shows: 70 mmHg
